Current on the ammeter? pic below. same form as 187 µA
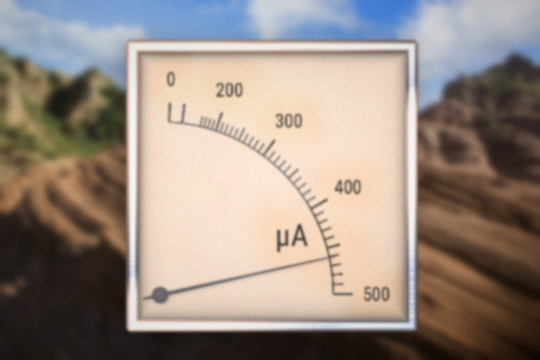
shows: 460 µA
